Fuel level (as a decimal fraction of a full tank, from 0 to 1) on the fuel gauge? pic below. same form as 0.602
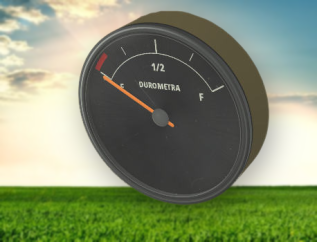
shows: 0
